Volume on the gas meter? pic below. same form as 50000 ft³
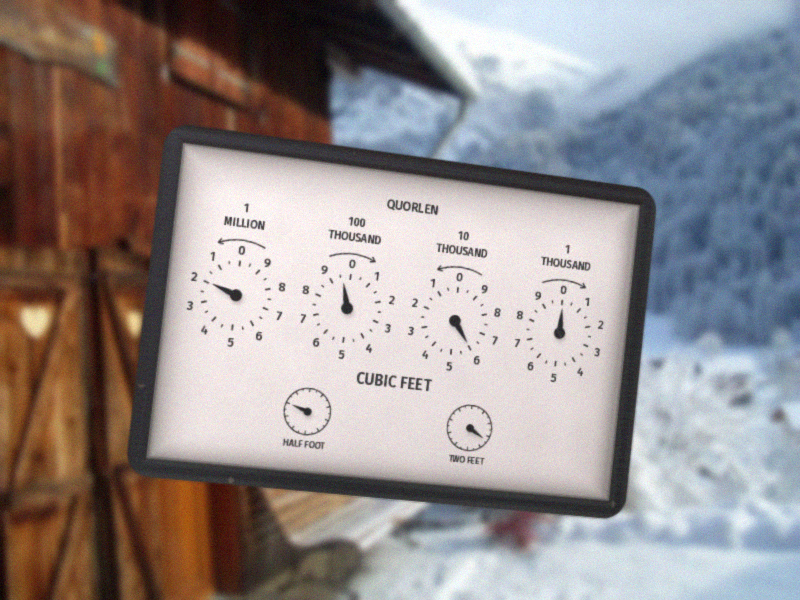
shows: 196000 ft³
